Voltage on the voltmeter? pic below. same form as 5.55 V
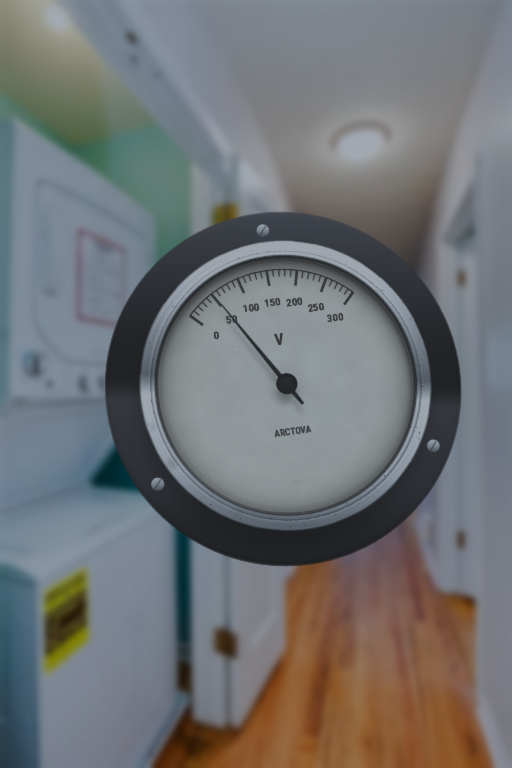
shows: 50 V
